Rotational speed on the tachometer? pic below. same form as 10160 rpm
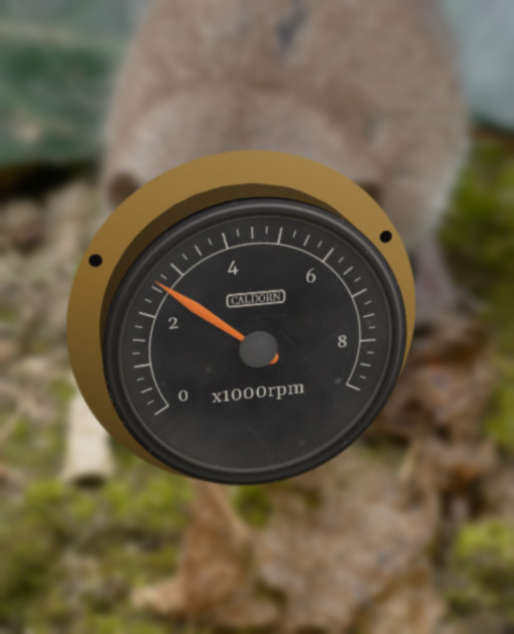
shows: 2625 rpm
